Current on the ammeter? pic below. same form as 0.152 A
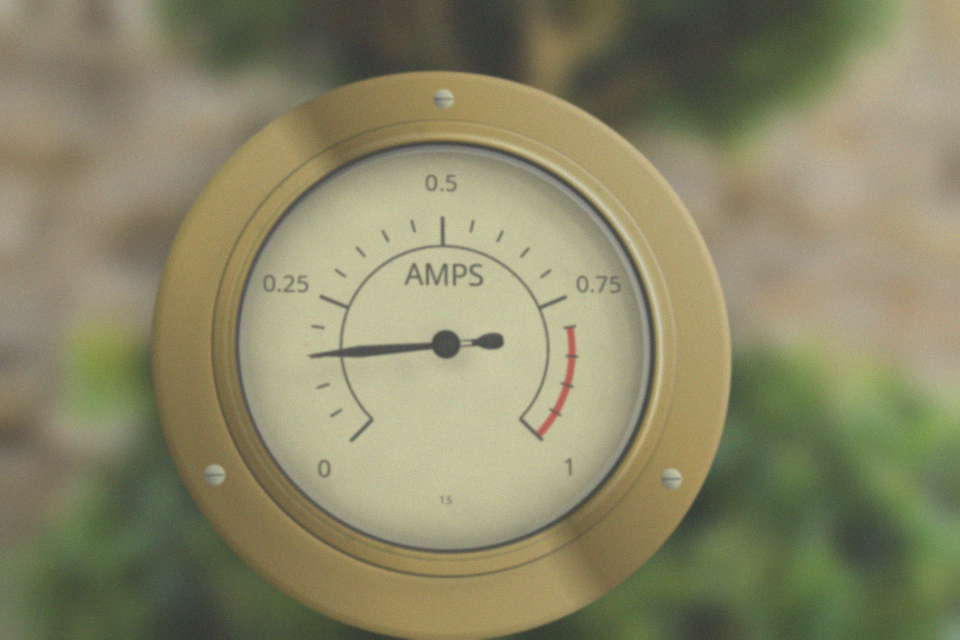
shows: 0.15 A
